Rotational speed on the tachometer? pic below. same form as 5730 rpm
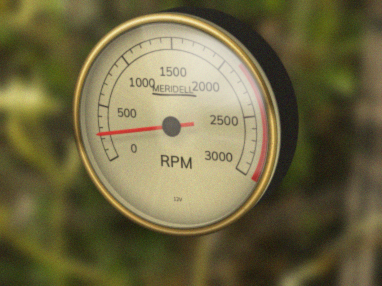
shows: 250 rpm
